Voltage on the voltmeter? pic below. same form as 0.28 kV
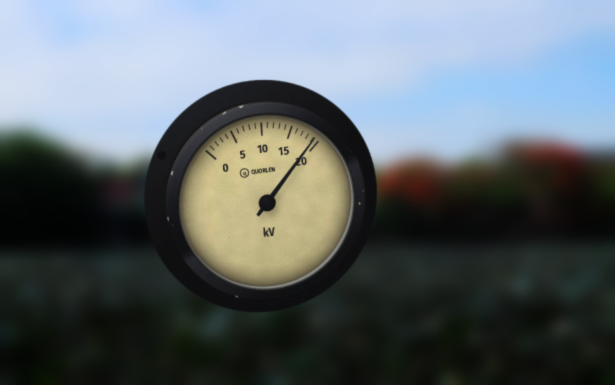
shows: 19 kV
